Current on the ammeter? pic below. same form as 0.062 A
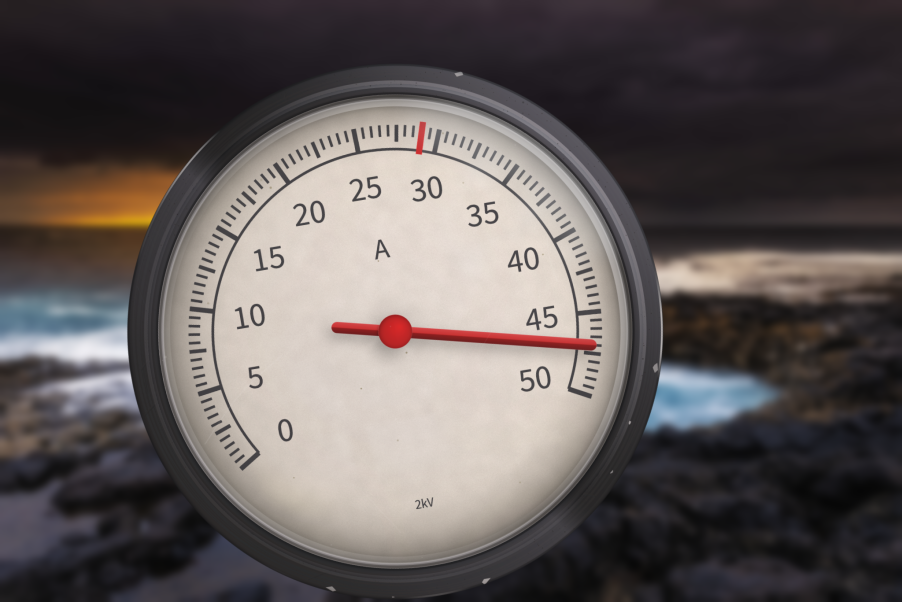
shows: 47 A
